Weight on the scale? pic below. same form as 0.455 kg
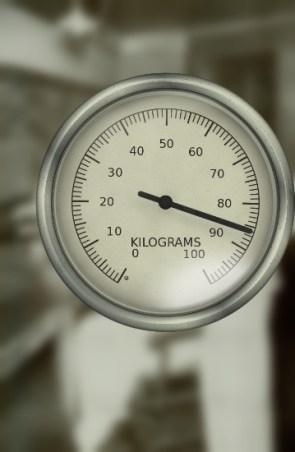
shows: 86 kg
